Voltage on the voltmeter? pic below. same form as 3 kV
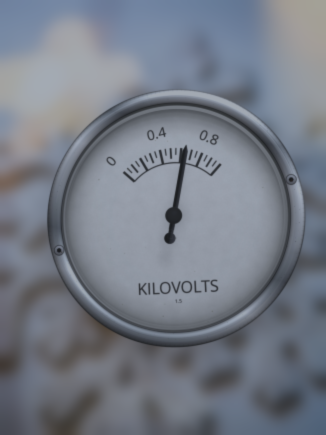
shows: 0.65 kV
